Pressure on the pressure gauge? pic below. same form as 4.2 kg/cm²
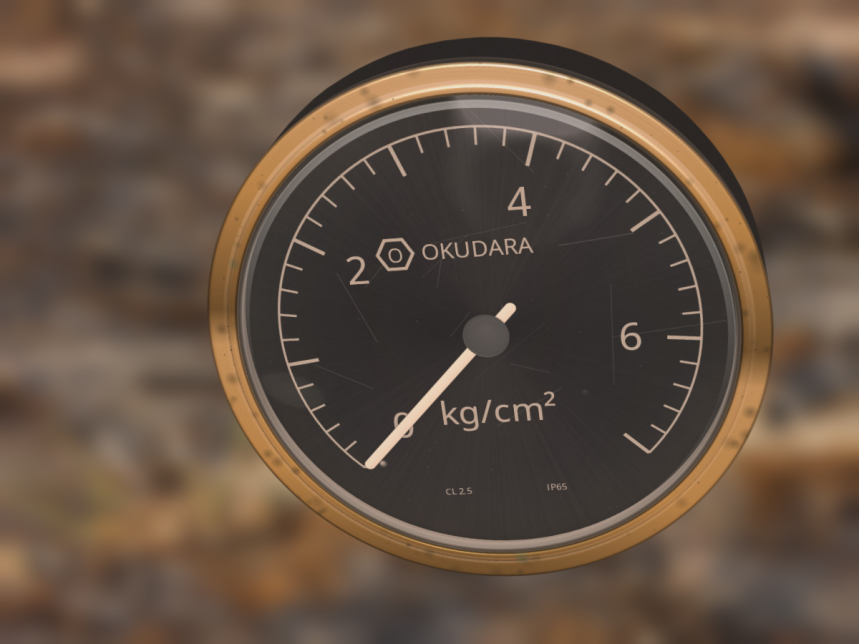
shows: 0 kg/cm²
